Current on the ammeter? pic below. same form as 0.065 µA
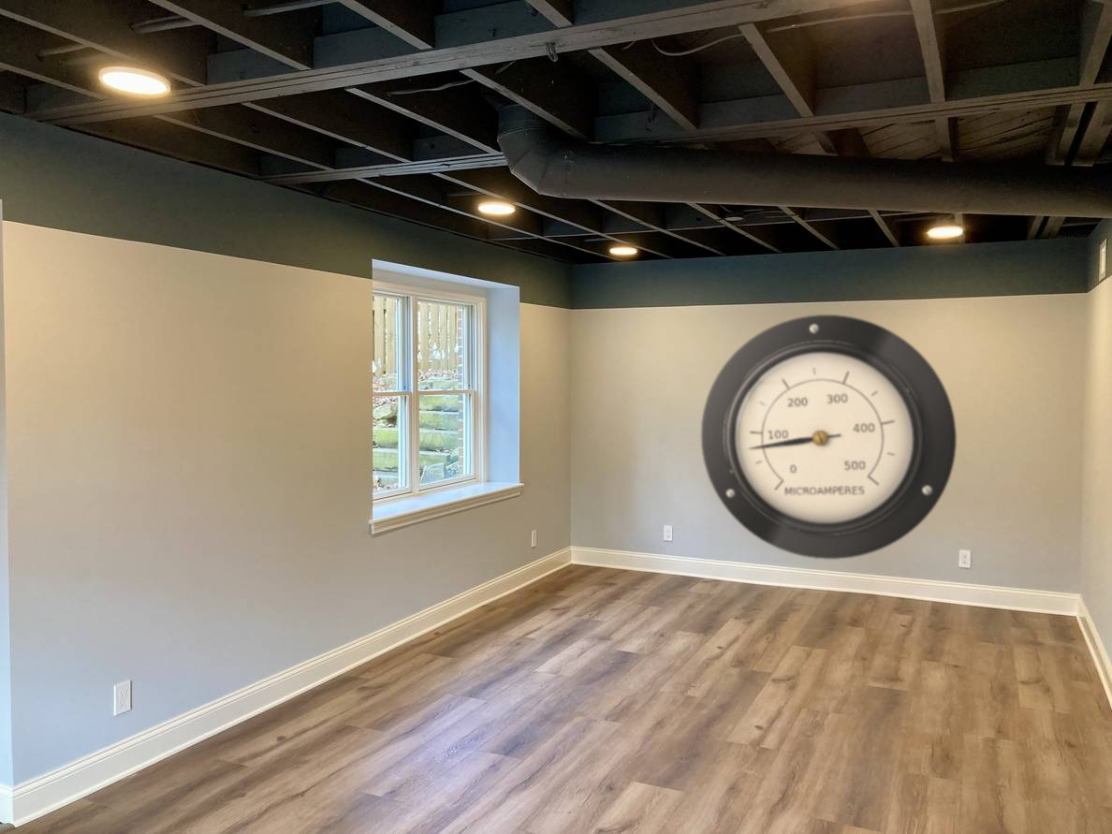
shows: 75 µA
